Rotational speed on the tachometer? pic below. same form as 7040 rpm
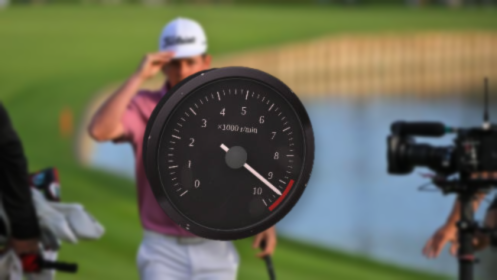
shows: 9400 rpm
